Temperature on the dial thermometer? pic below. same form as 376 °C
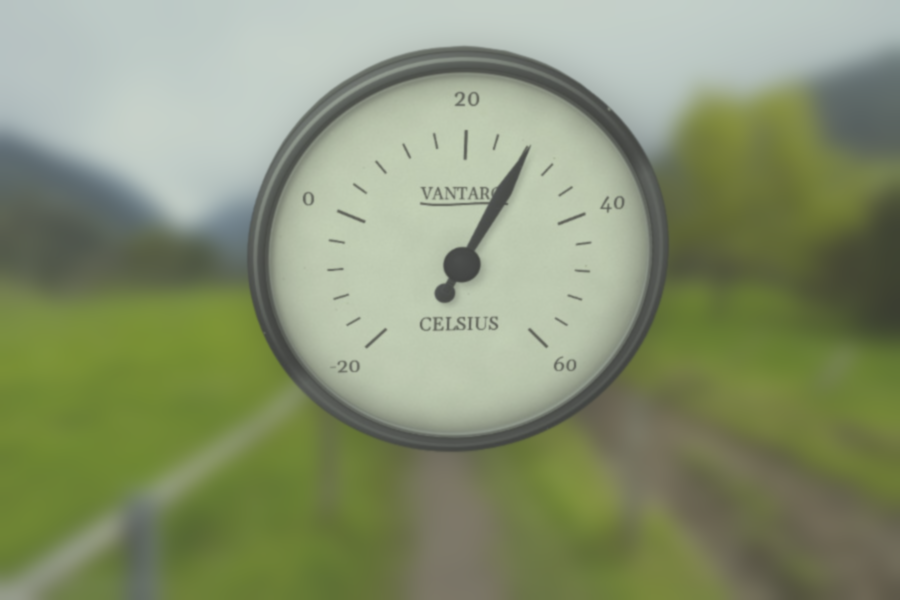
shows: 28 °C
